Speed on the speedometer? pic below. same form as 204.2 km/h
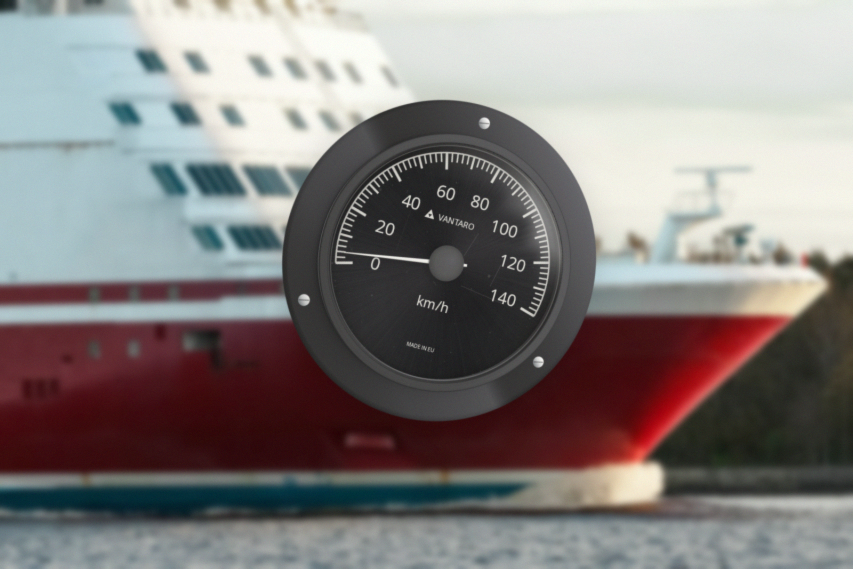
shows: 4 km/h
